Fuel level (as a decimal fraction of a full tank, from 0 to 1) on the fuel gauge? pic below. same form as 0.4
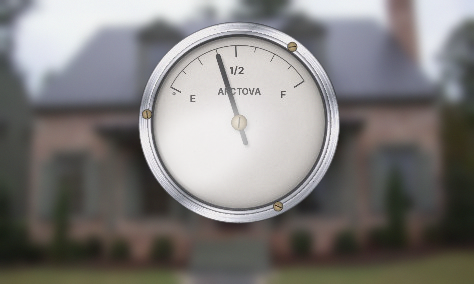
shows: 0.375
